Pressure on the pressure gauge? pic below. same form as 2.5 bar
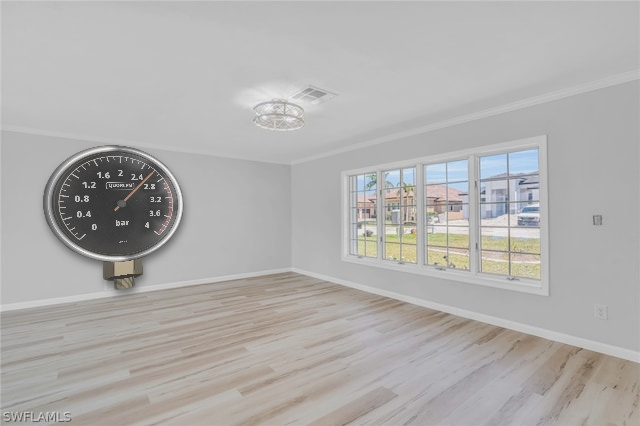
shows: 2.6 bar
